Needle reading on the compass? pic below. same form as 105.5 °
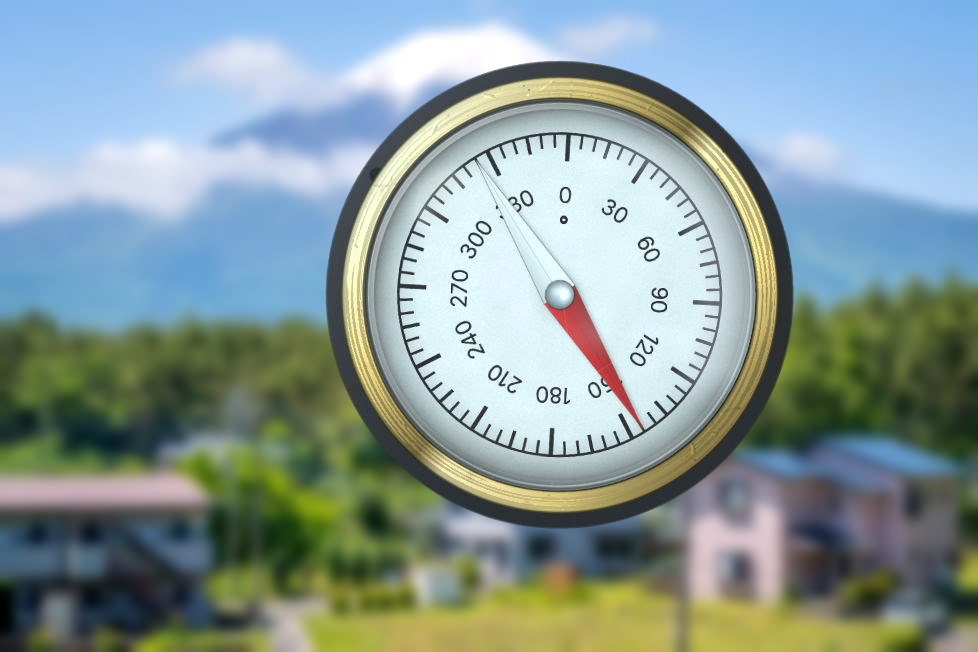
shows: 145 °
